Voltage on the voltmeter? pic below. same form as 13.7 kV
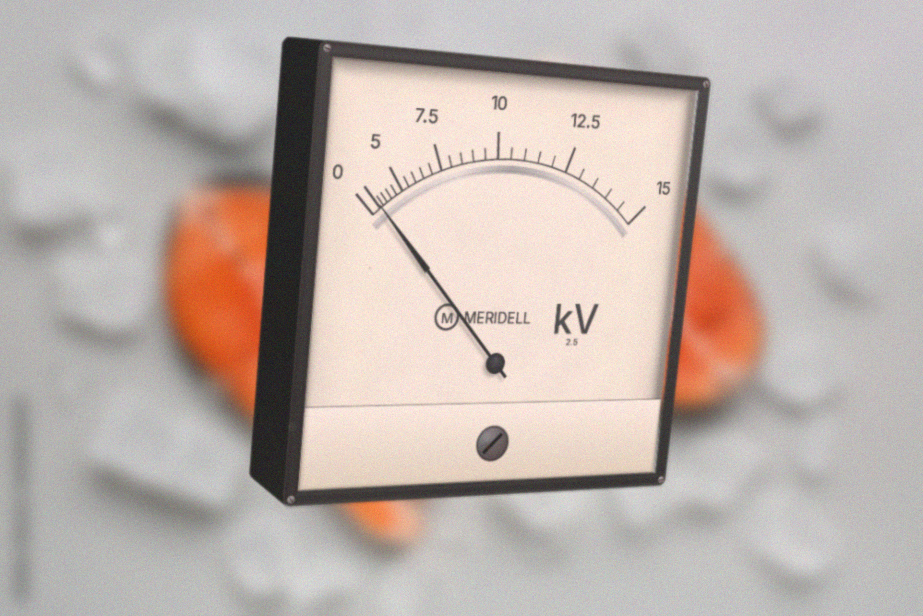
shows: 2.5 kV
